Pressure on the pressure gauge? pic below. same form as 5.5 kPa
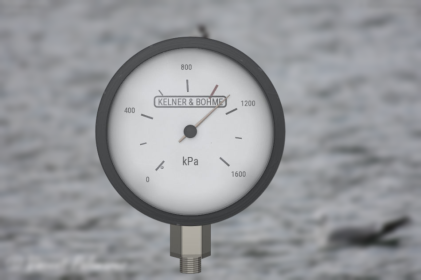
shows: 1100 kPa
